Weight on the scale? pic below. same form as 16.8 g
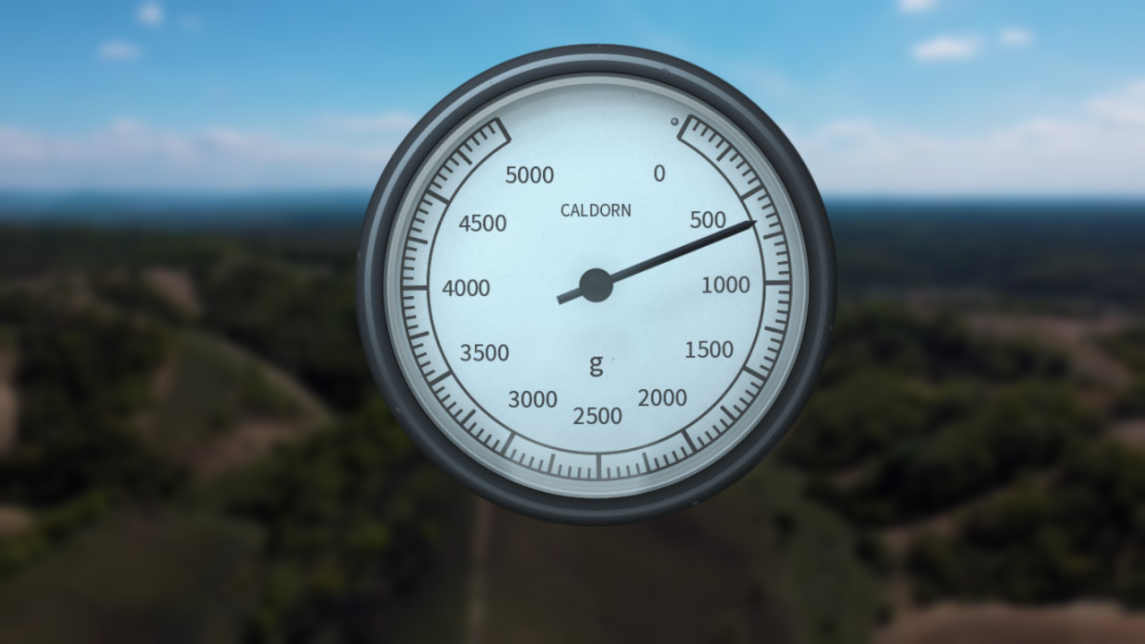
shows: 650 g
